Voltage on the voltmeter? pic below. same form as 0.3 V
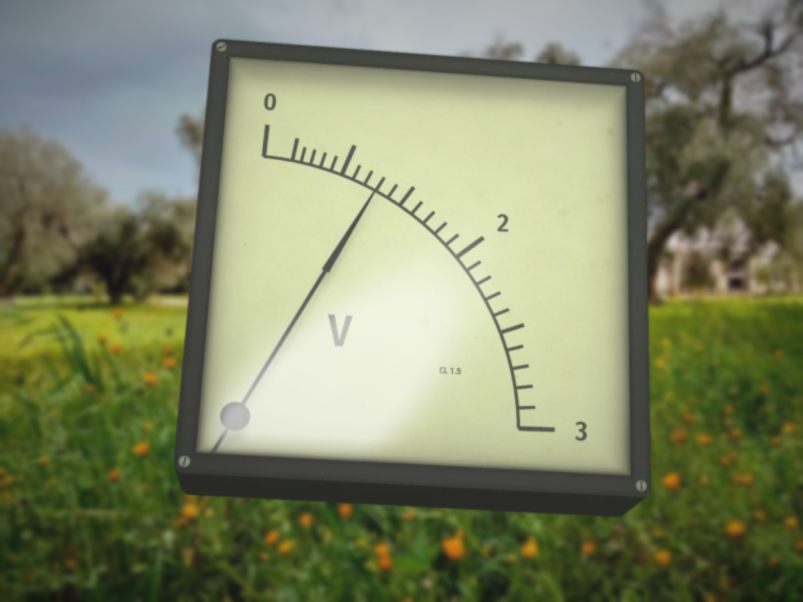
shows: 1.3 V
